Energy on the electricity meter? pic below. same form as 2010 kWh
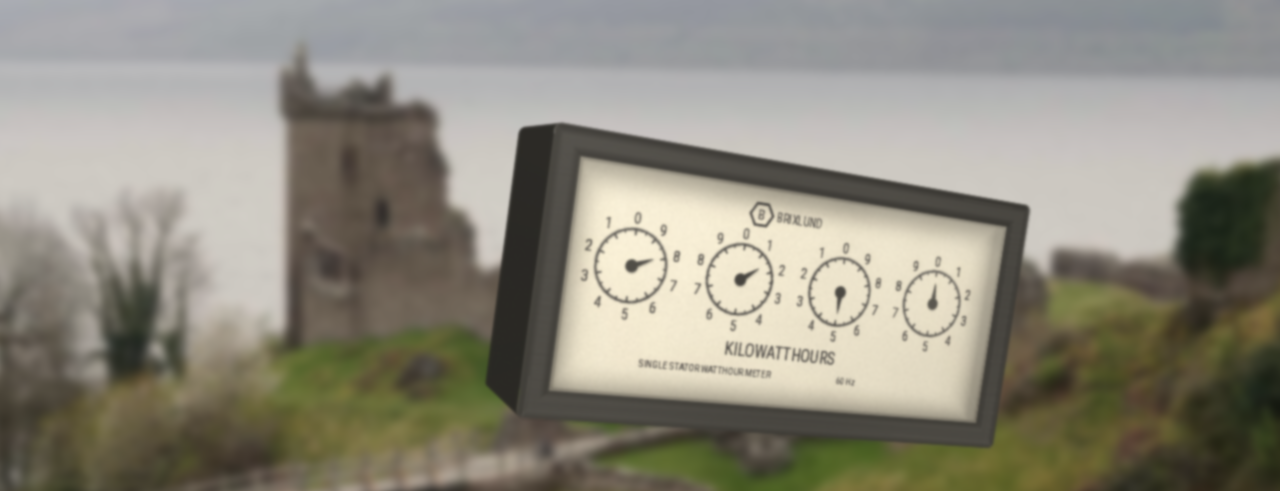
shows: 8150 kWh
